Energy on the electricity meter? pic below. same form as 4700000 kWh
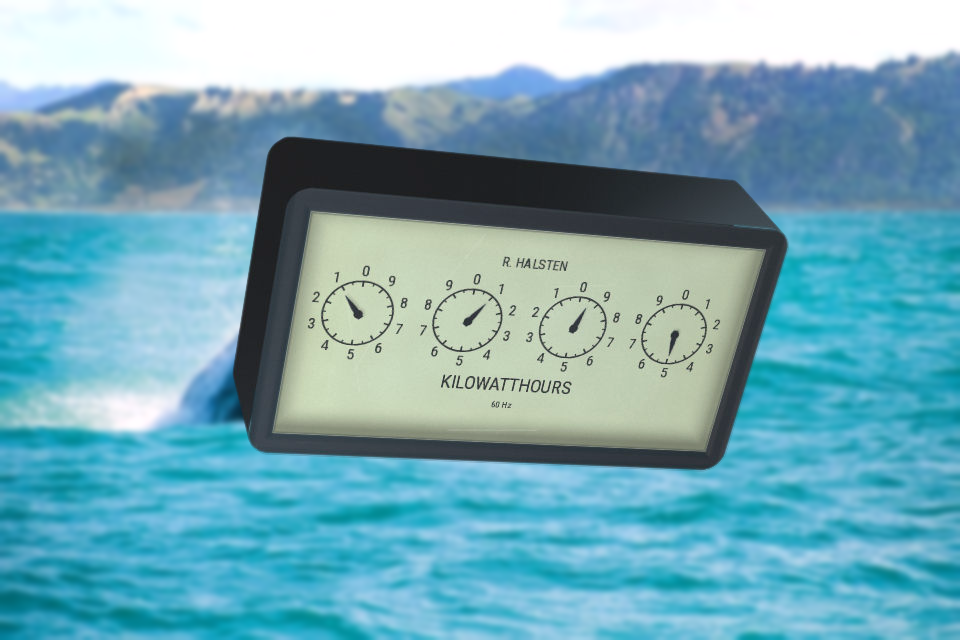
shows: 1095 kWh
